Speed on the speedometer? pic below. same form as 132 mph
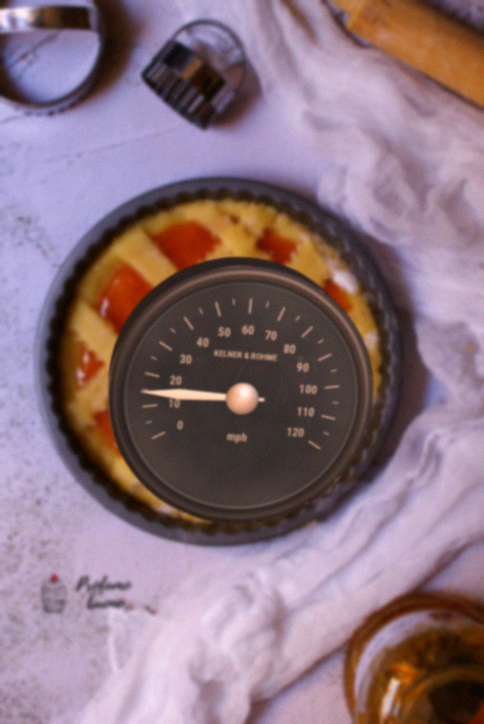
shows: 15 mph
